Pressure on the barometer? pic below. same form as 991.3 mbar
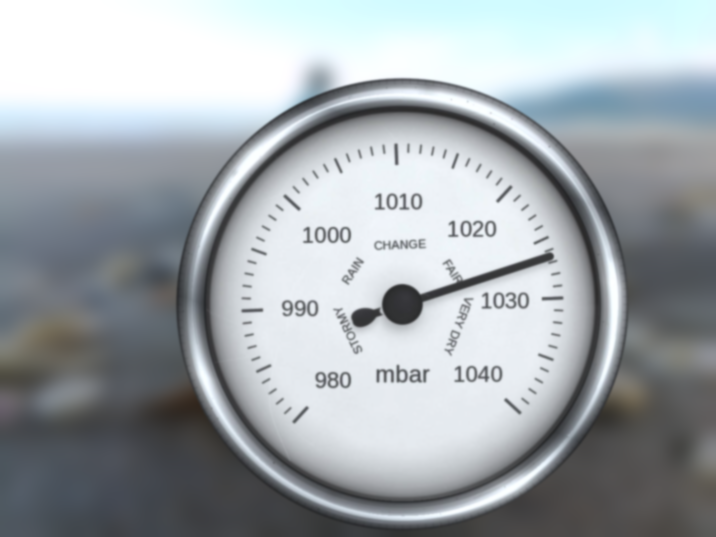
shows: 1026.5 mbar
